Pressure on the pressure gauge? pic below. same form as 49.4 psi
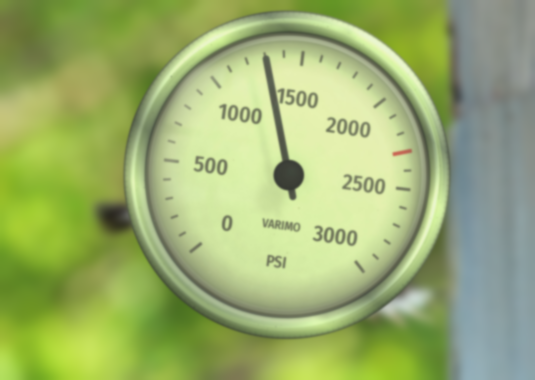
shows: 1300 psi
